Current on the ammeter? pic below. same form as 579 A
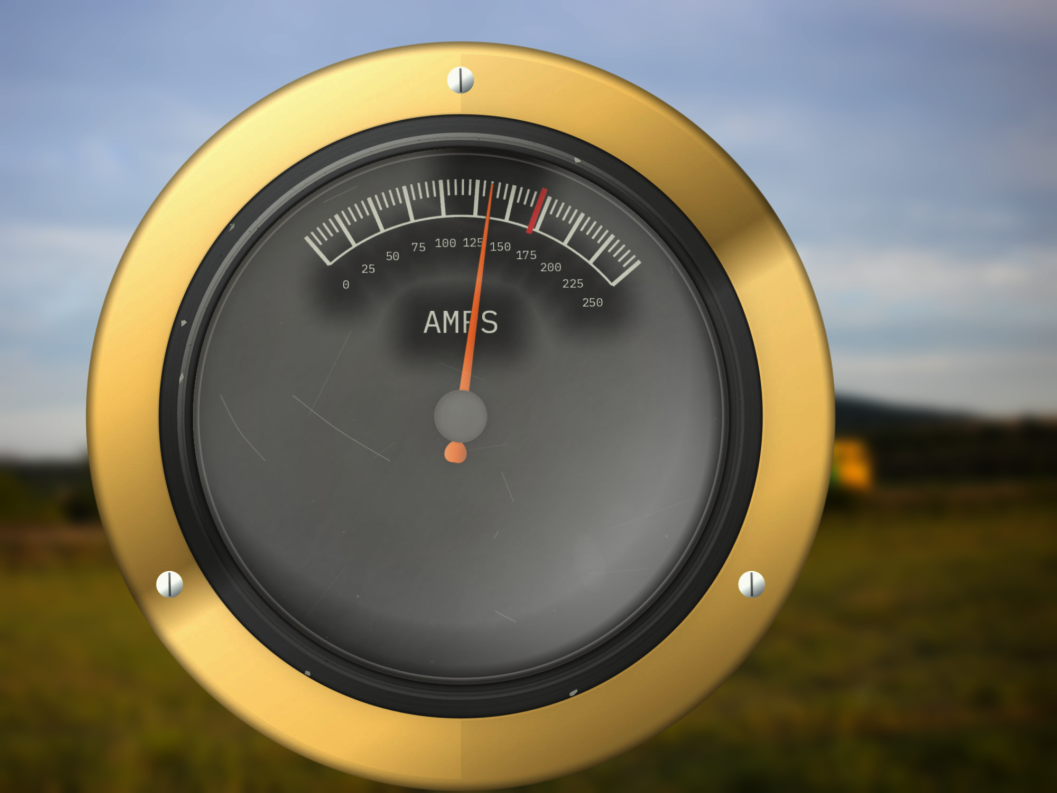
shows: 135 A
